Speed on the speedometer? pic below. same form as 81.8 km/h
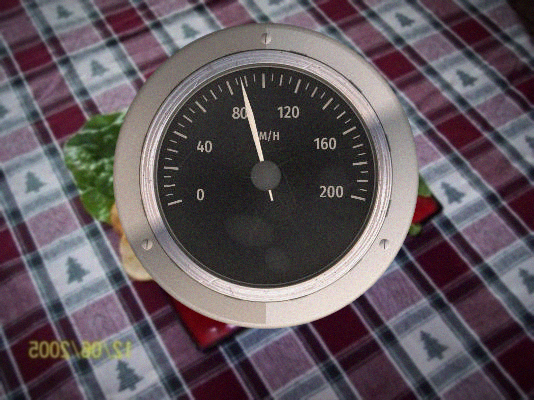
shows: 87.5 km/h
